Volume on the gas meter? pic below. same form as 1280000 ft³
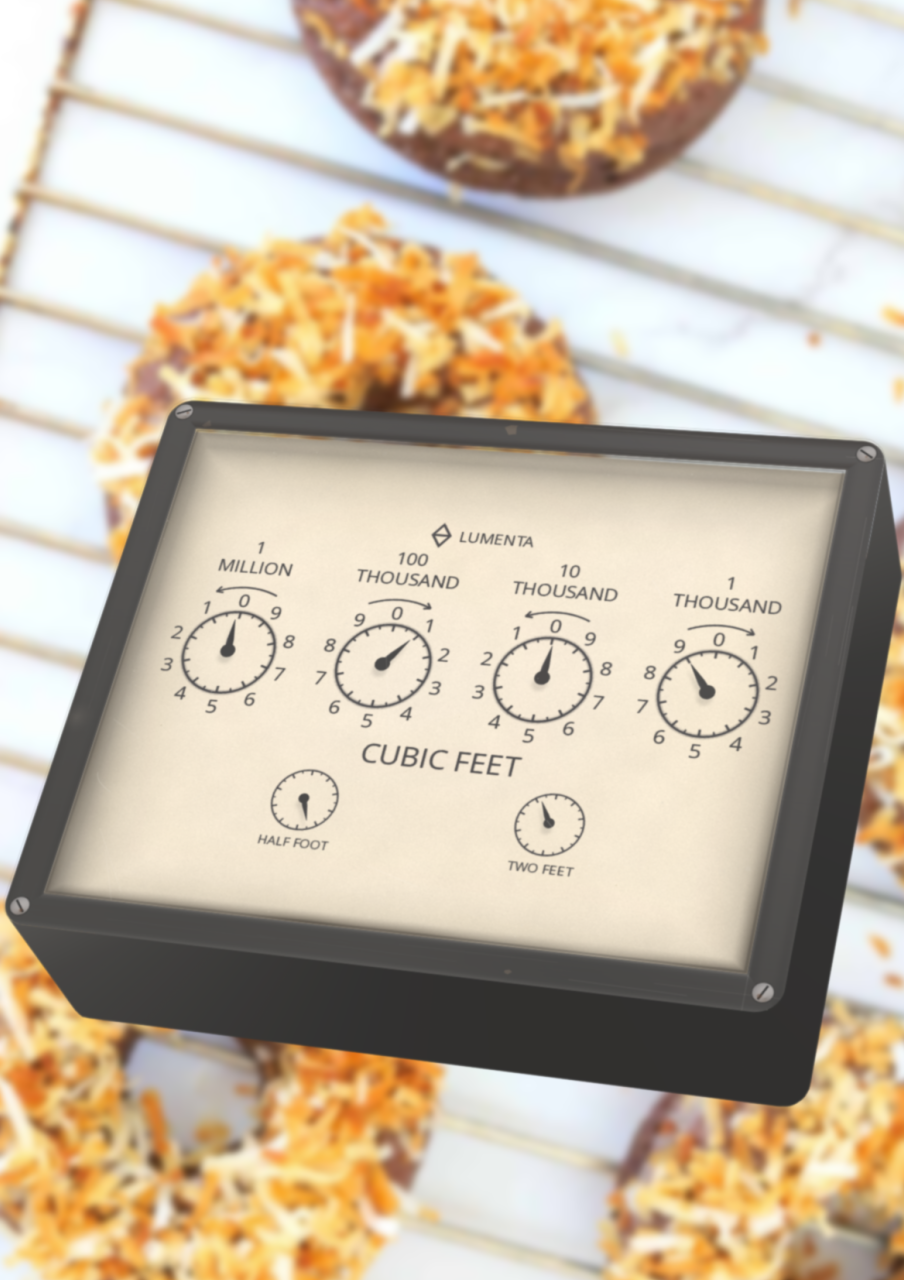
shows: 9900 ft³
